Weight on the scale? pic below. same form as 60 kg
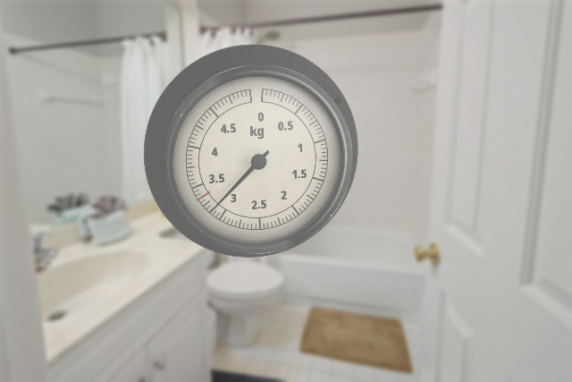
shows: 3.15 kg
